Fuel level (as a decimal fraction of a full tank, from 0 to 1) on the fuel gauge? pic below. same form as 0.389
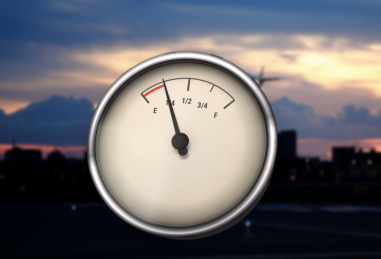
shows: 0.25
